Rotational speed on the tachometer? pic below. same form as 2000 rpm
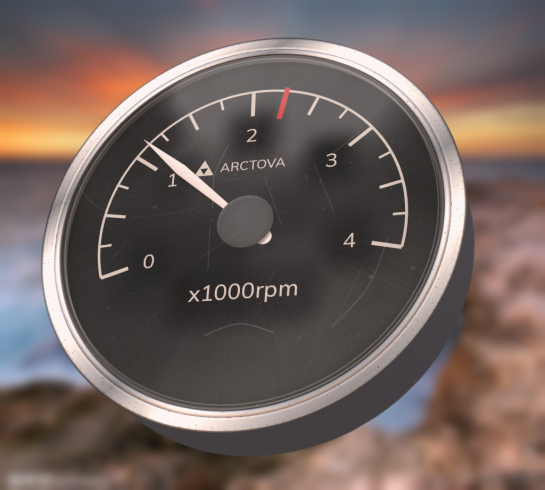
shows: 1125 rpm
